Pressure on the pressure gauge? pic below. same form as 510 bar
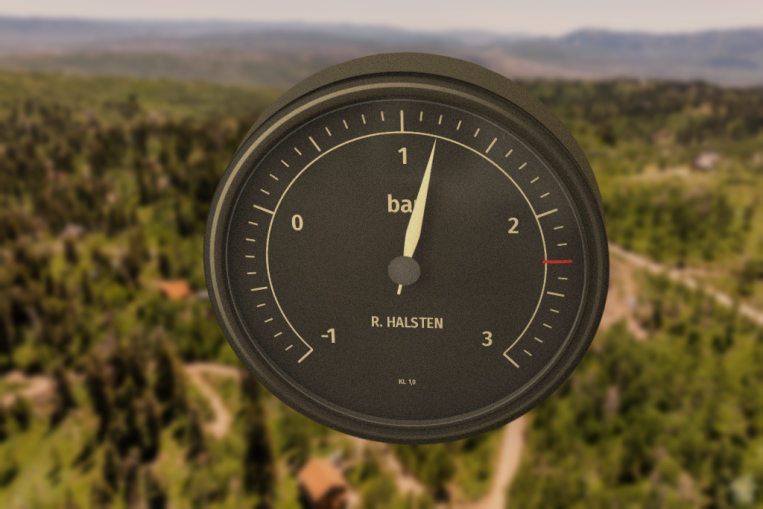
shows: 1.2 bar
